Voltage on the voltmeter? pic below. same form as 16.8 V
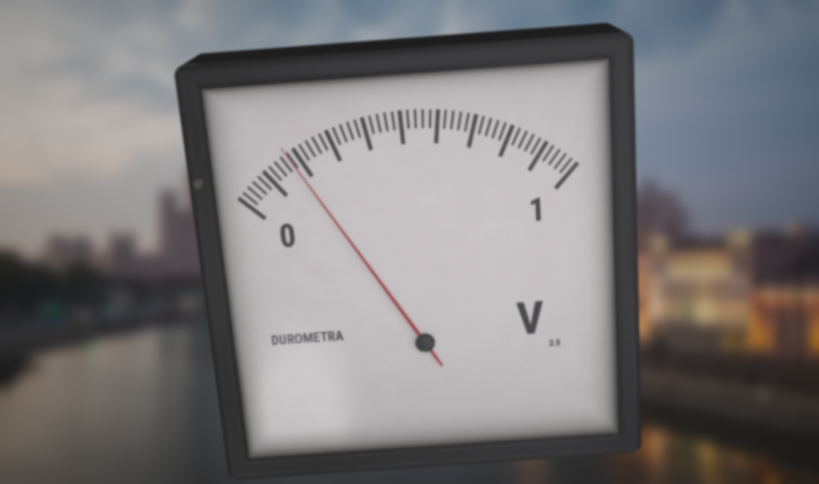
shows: 0.18 V
